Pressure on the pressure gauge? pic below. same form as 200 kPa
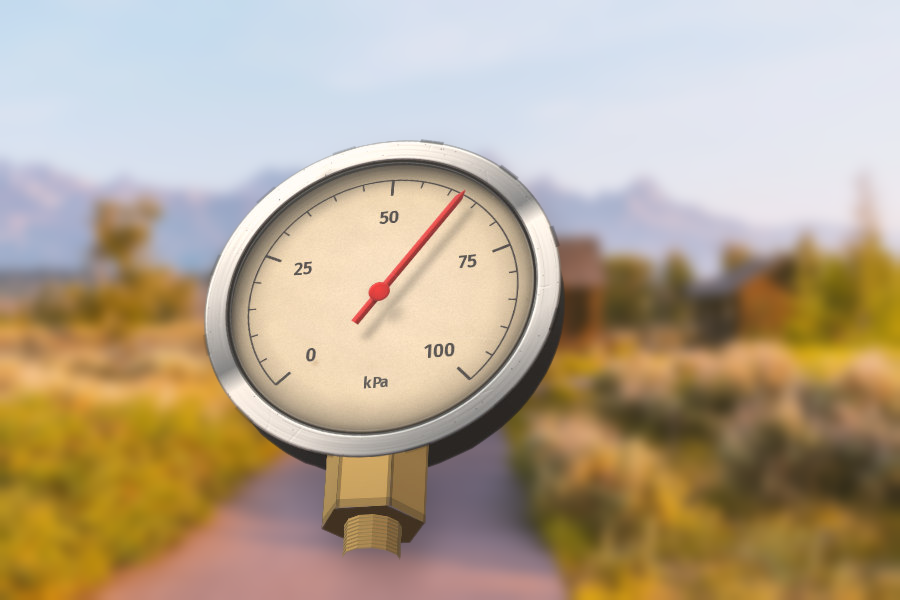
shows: 62.5 kPa
